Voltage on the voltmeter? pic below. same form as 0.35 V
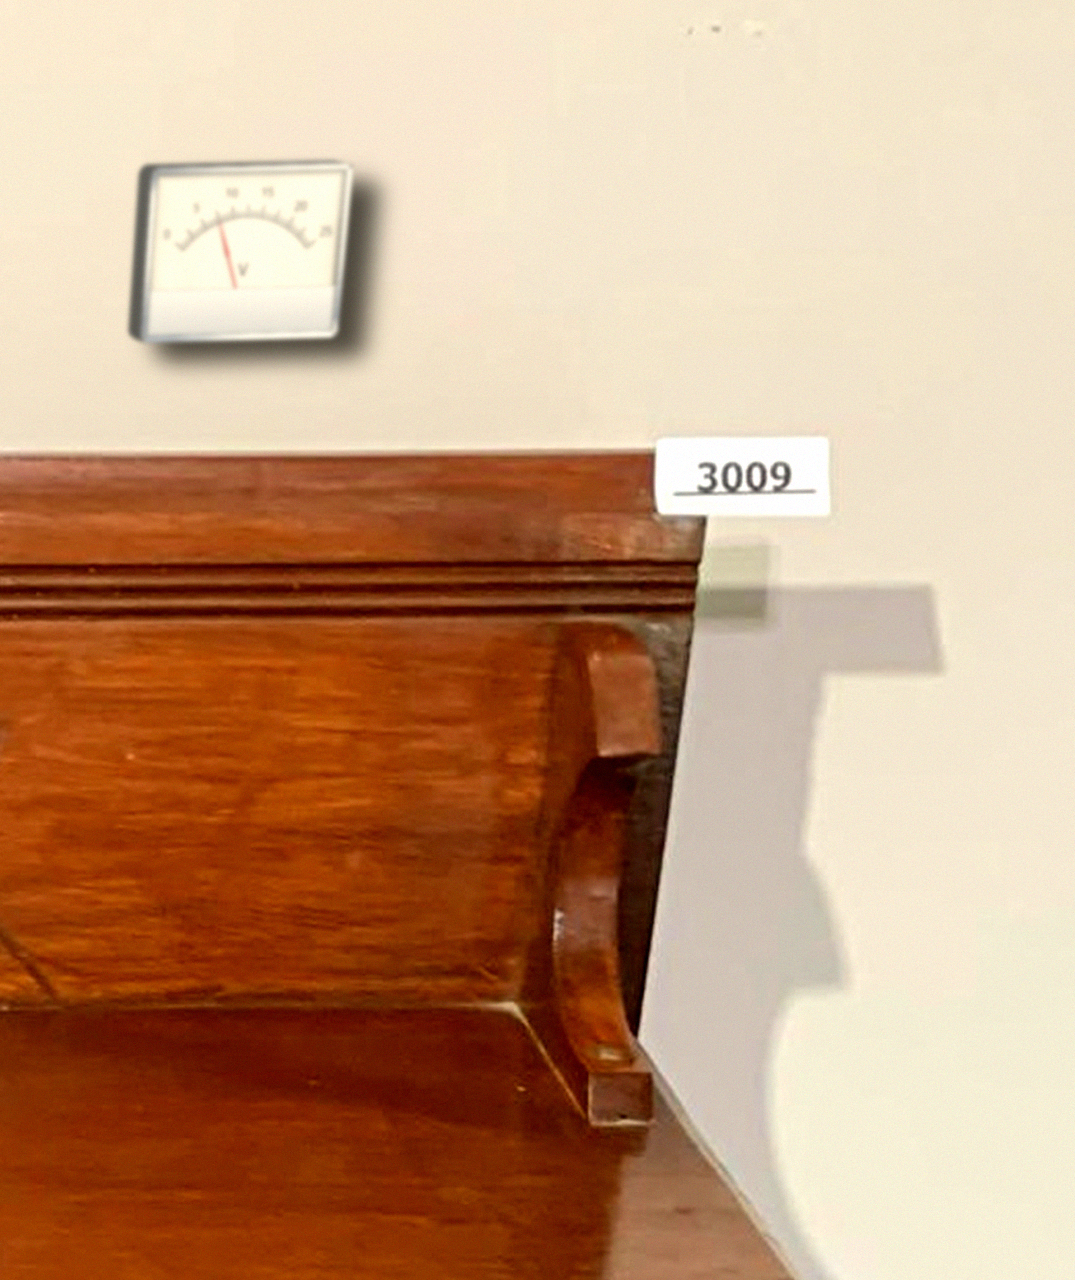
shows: 7.5 V
